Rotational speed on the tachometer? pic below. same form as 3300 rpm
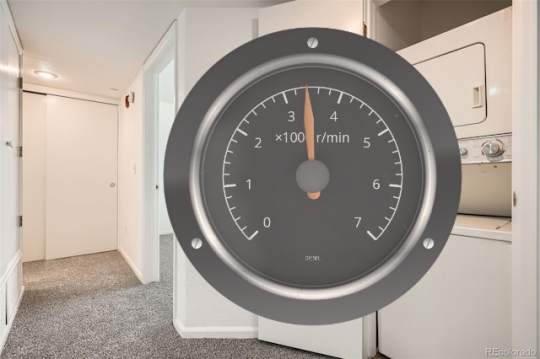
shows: 3400 rpm
